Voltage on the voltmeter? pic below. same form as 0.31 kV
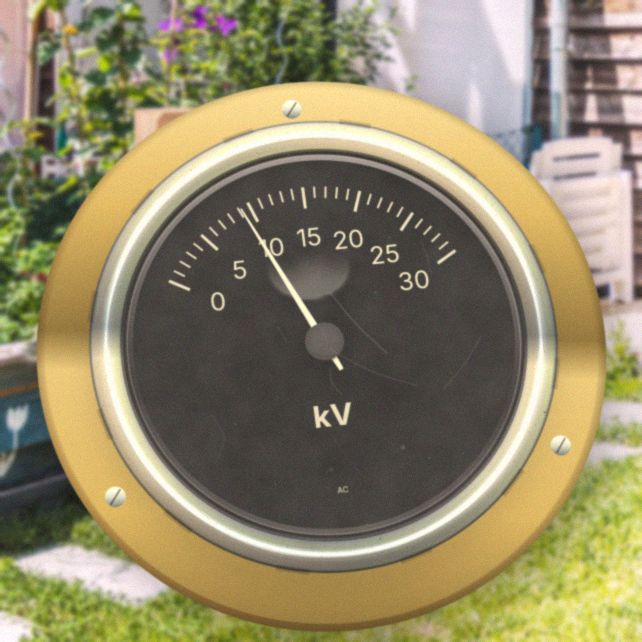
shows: 9 kV
